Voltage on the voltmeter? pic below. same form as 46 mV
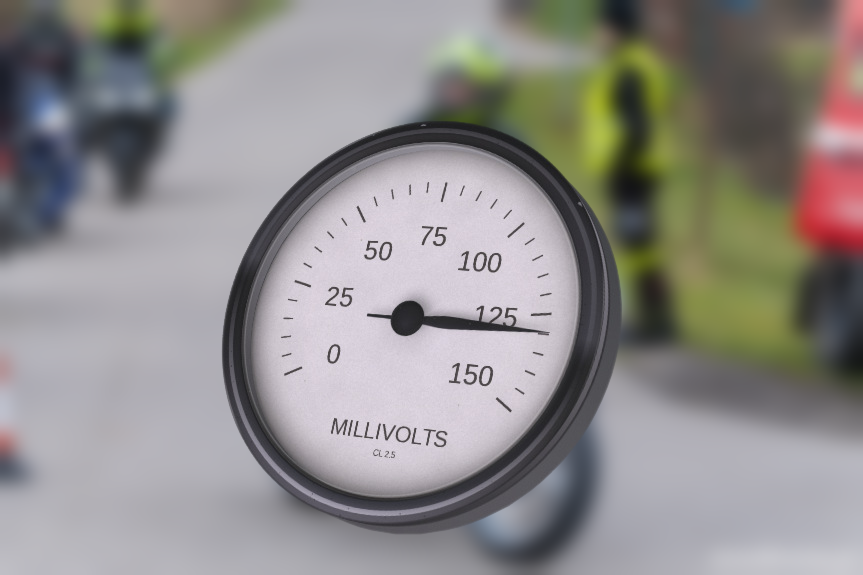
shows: 130 mV
